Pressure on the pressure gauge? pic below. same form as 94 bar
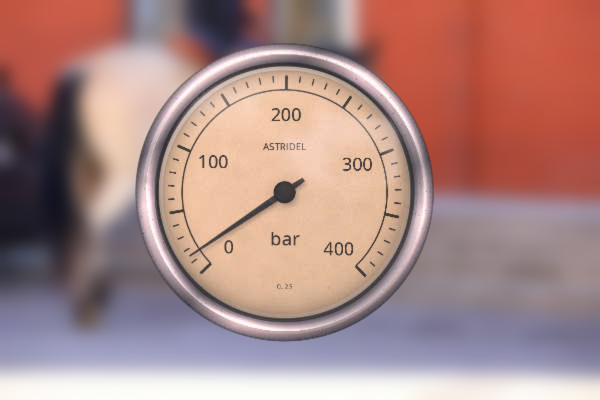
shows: 15 bar
